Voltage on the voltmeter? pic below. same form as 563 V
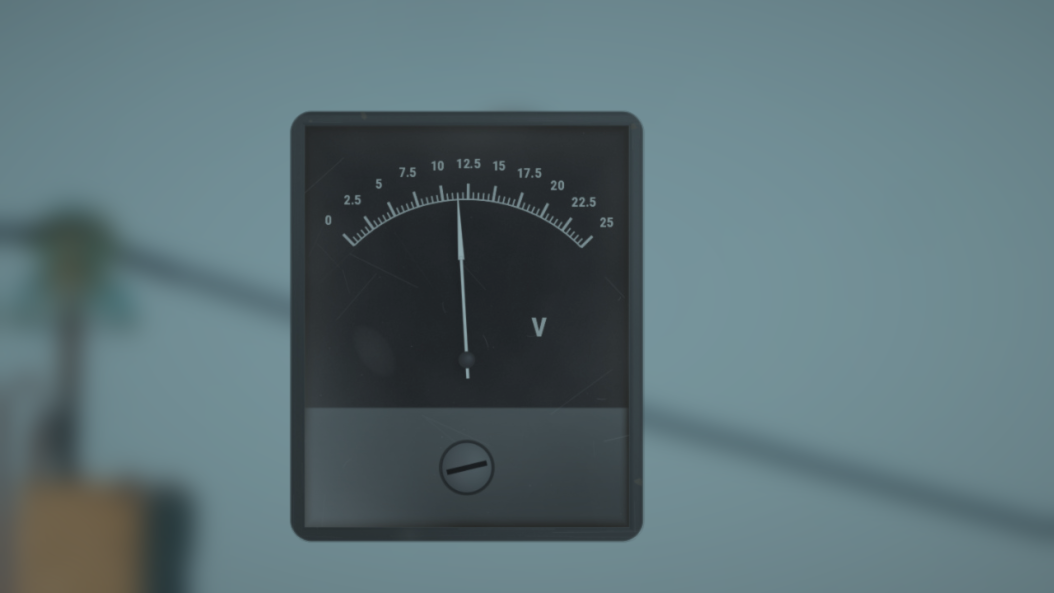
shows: 11.5 V
